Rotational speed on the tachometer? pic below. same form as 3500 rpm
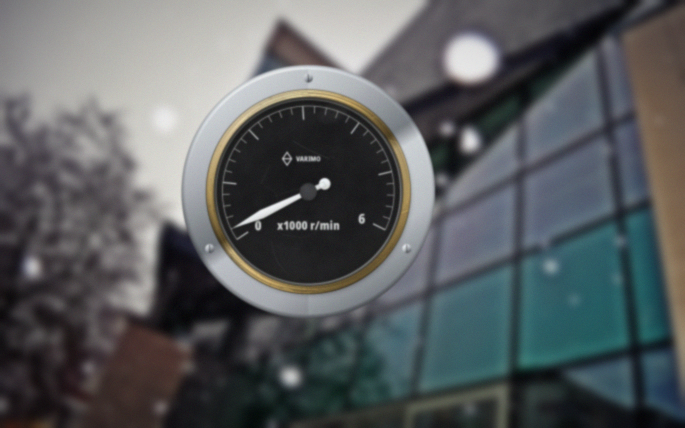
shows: 200 rpm
